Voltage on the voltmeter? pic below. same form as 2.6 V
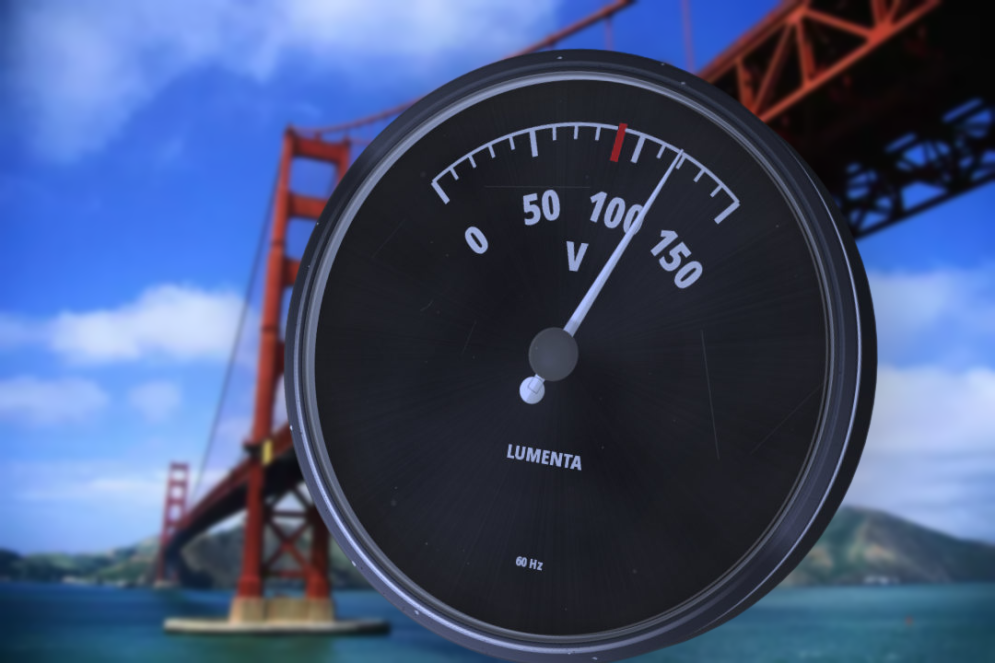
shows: 120 V
